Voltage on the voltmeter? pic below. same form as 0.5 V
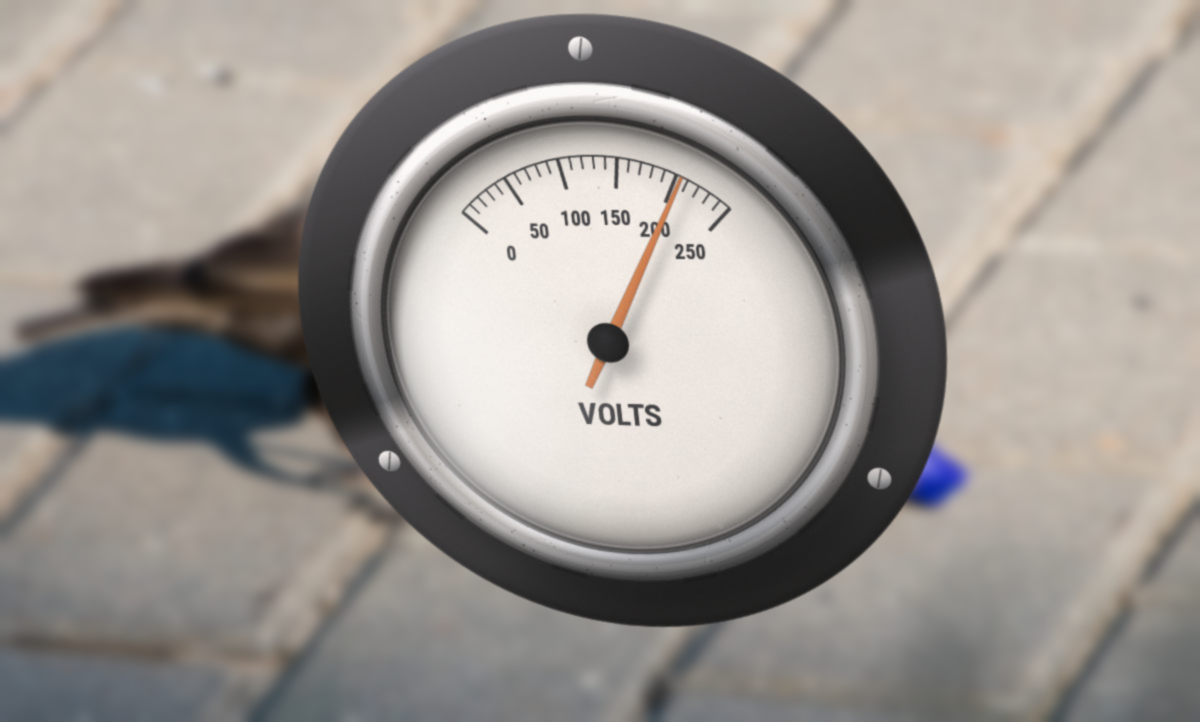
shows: 205 V
